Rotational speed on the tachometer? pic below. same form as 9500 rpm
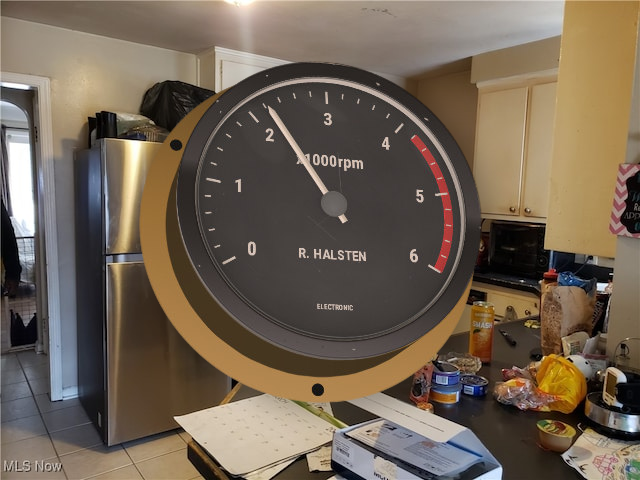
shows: 2200 rpm
